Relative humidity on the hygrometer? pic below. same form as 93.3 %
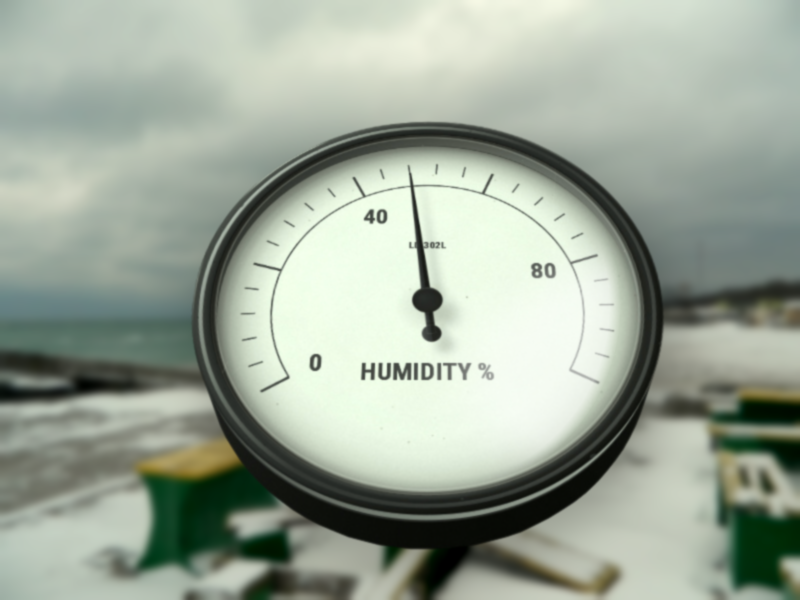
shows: 48 %
